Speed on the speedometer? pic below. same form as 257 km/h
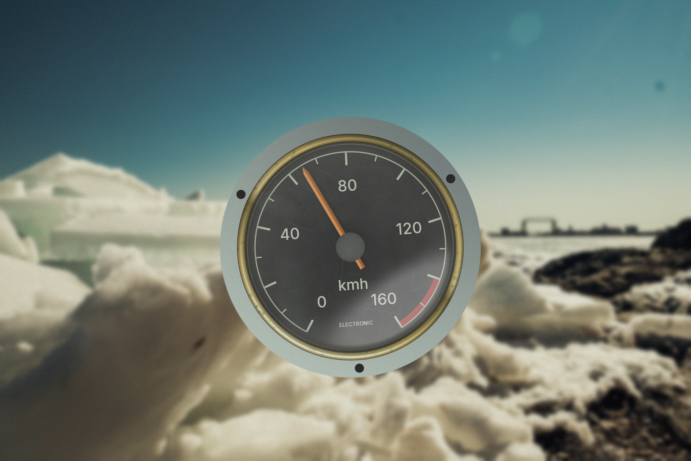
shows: 65 km/h
